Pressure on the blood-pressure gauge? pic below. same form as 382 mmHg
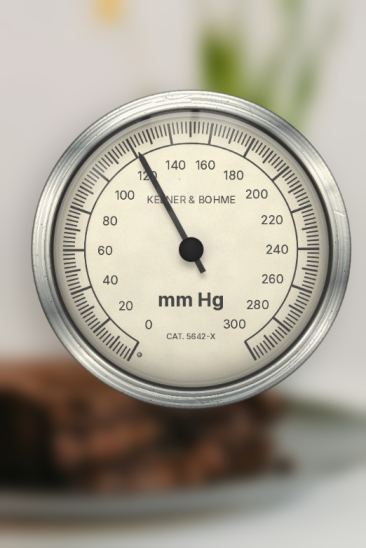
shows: 122 mmHg
